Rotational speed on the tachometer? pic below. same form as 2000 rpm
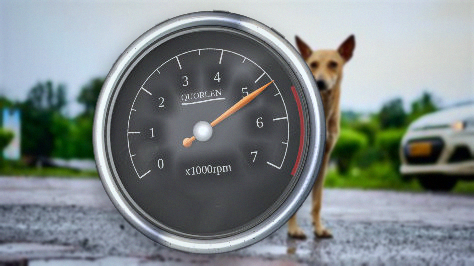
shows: 5250 rpm
